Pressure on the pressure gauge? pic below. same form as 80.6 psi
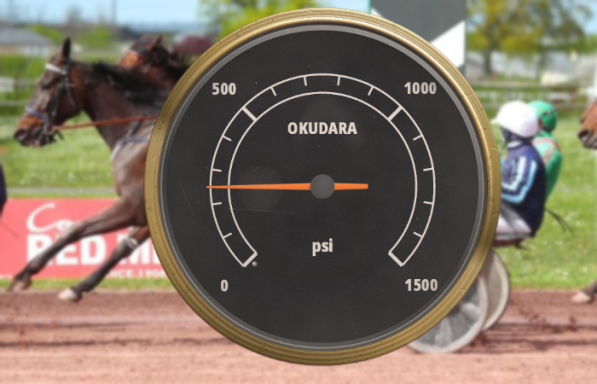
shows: 250 psi
